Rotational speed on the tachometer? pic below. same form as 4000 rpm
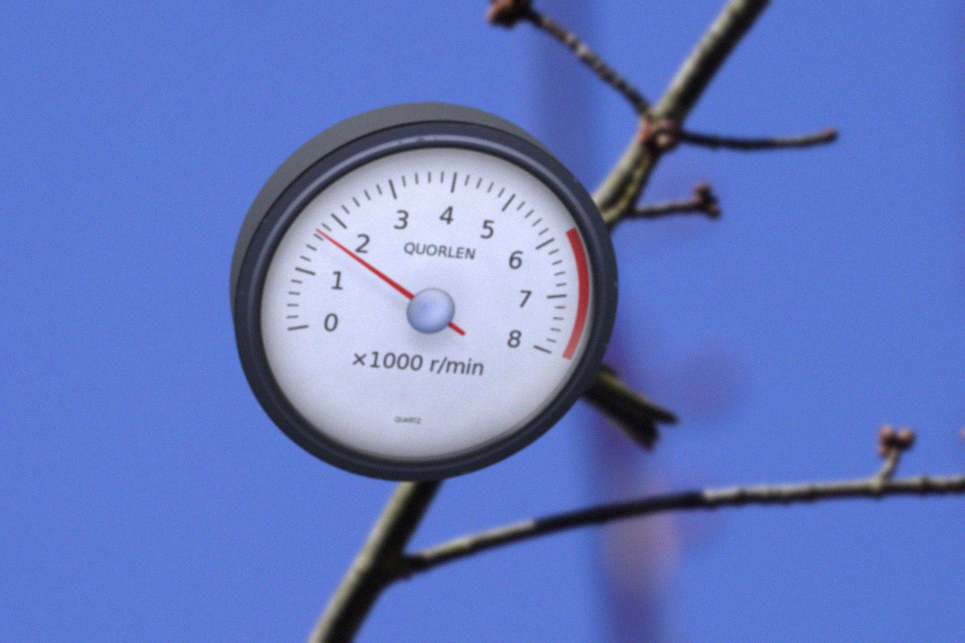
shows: 1700 rpm
